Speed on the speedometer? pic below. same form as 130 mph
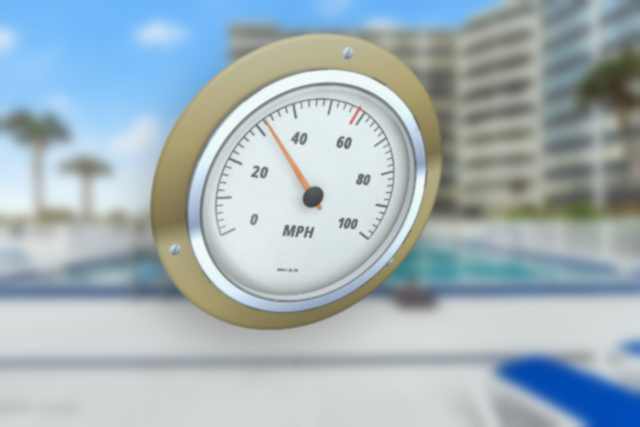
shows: 32 mph
